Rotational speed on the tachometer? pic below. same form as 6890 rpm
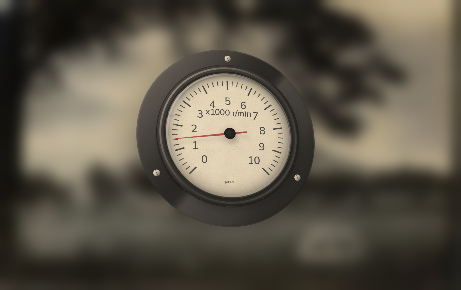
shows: 1400 rpm
